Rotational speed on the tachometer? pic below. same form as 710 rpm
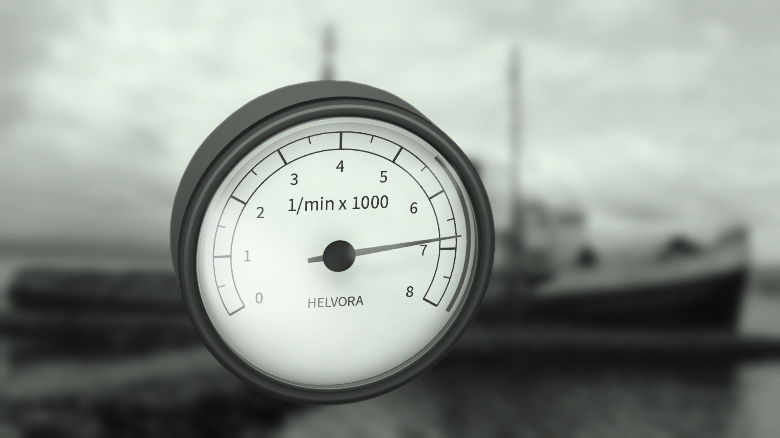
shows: 6750 rpm
